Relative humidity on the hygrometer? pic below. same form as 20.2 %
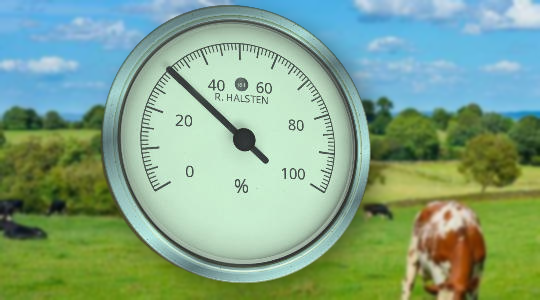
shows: 30 %
